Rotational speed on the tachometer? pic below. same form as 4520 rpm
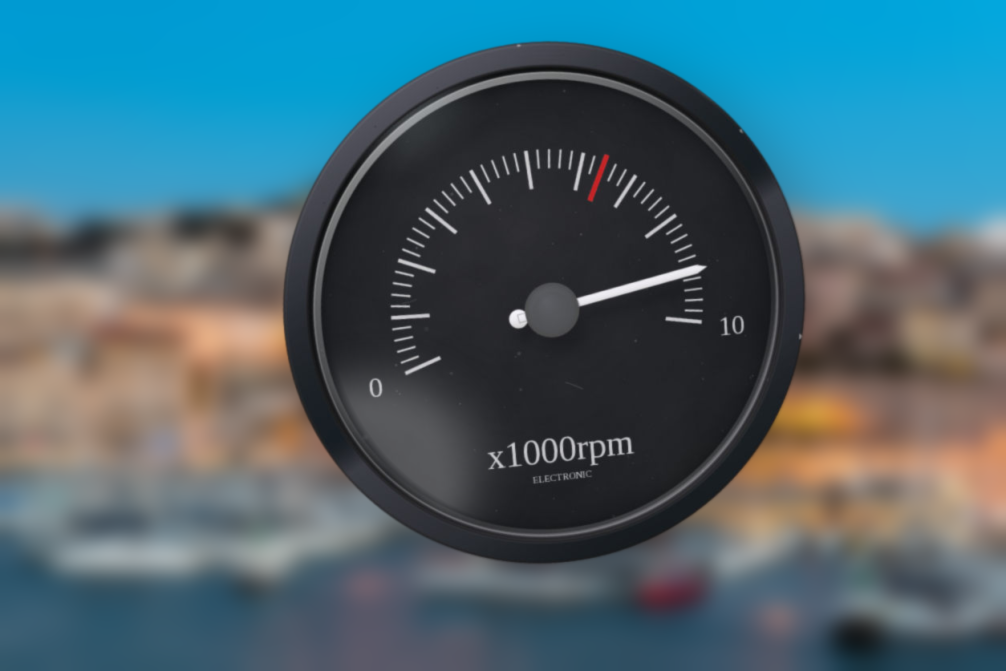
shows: 9000 rpm
